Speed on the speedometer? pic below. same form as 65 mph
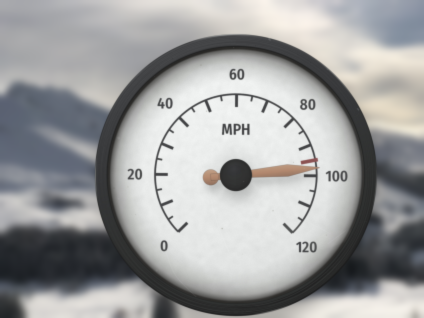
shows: 97.5 mph
